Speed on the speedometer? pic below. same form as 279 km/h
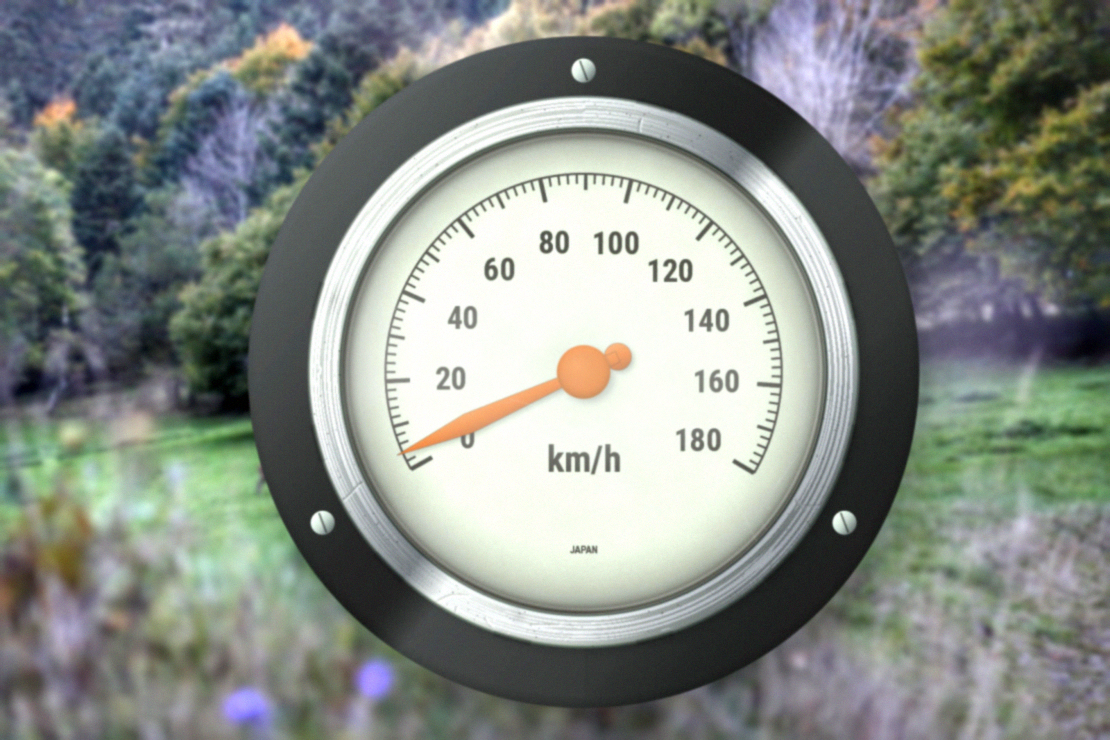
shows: 4 km/h
